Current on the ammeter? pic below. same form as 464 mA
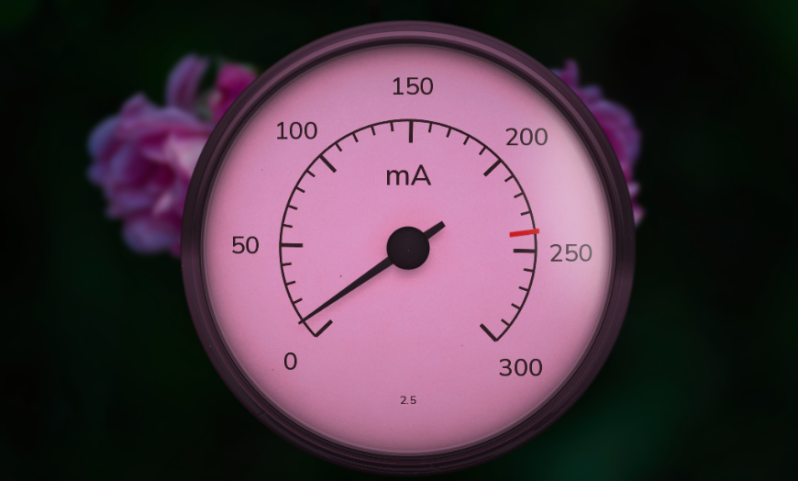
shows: 10 mA
